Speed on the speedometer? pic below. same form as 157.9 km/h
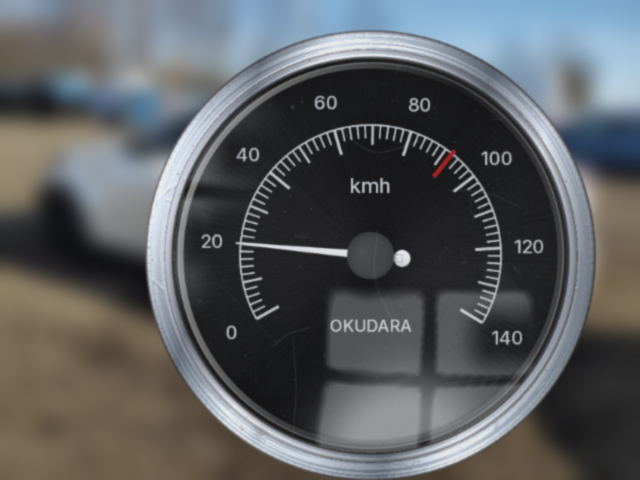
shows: 20 km/h
